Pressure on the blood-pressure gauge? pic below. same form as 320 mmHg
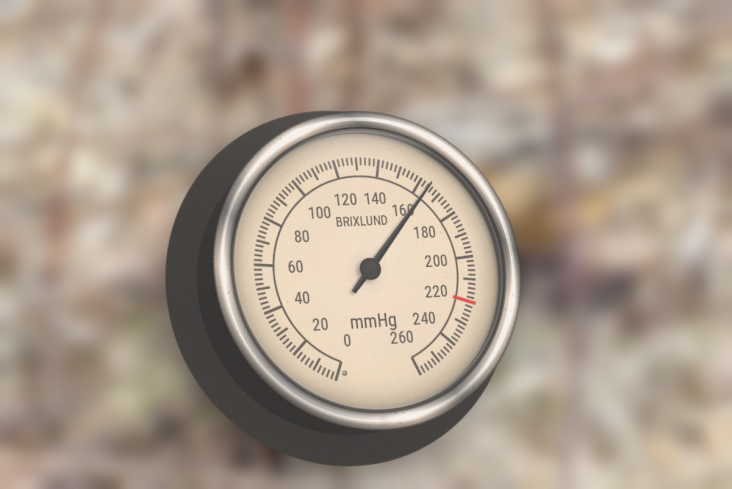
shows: 164 mmHg
